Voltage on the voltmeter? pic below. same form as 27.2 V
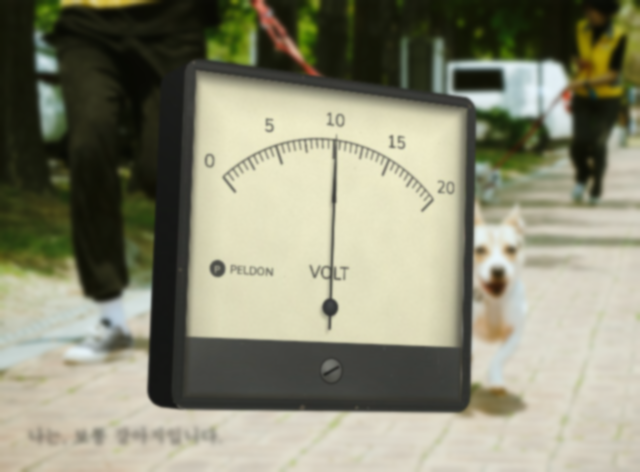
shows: 10 V
